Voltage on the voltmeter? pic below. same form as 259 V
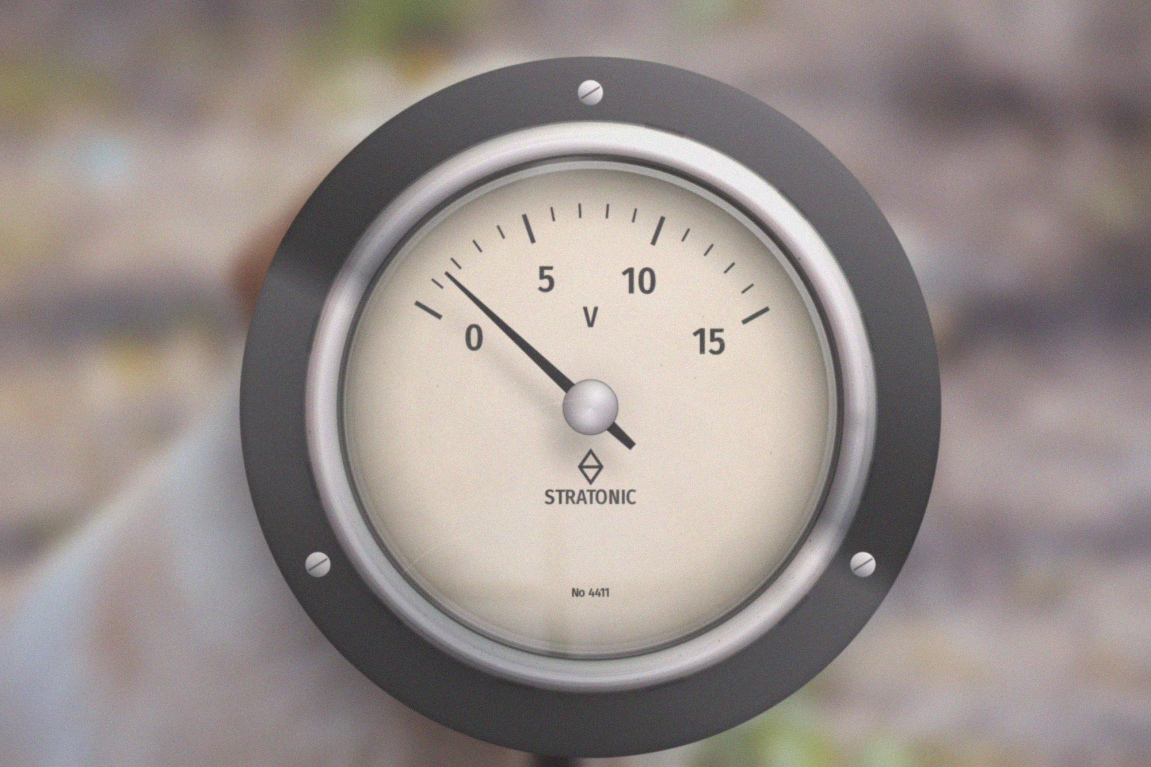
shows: 1.5 V
